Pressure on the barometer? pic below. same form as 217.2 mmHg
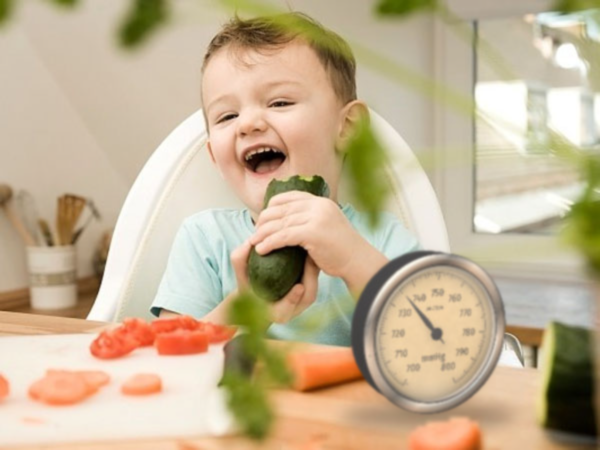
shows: 735 mmHg
